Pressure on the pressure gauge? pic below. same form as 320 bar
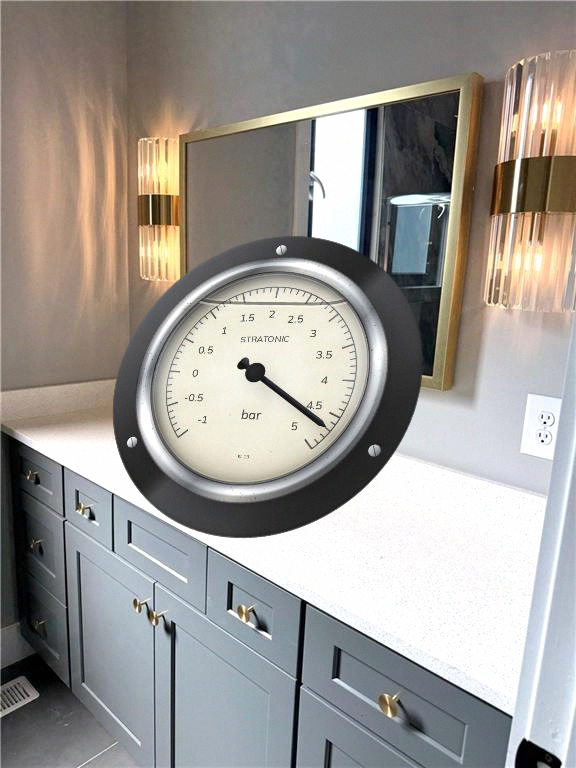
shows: 4.7 bar
